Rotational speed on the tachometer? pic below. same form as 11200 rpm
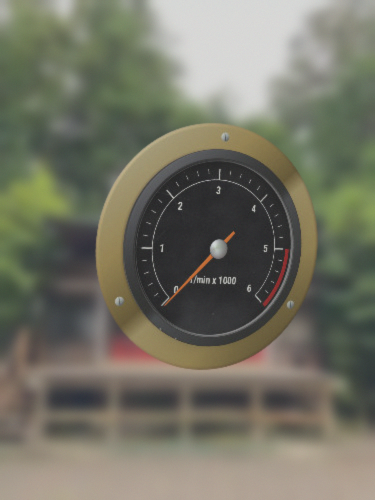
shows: 0 rpm
